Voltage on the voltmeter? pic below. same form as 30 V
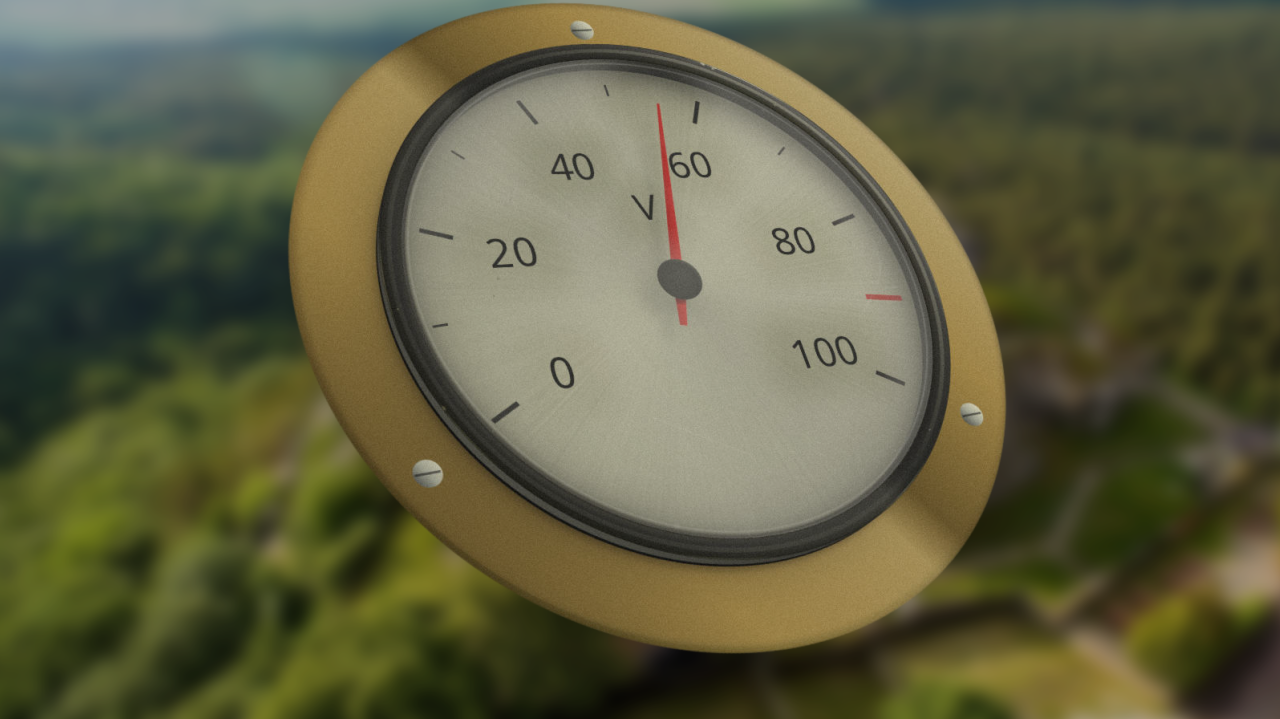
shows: 55 V
